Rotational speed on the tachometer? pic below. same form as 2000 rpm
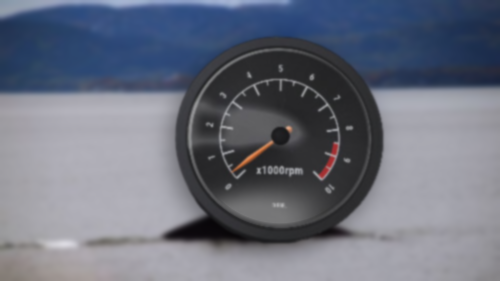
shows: 250 rpm
